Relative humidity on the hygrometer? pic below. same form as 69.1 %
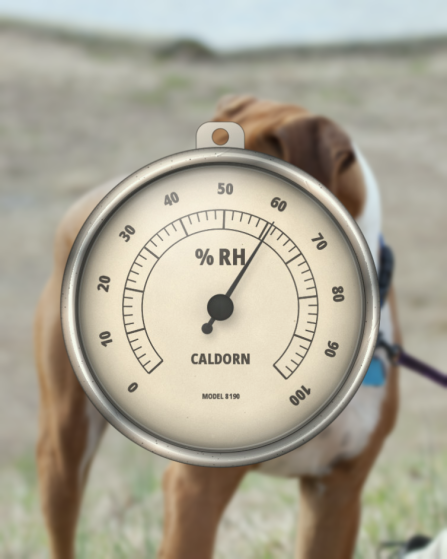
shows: 61 %
